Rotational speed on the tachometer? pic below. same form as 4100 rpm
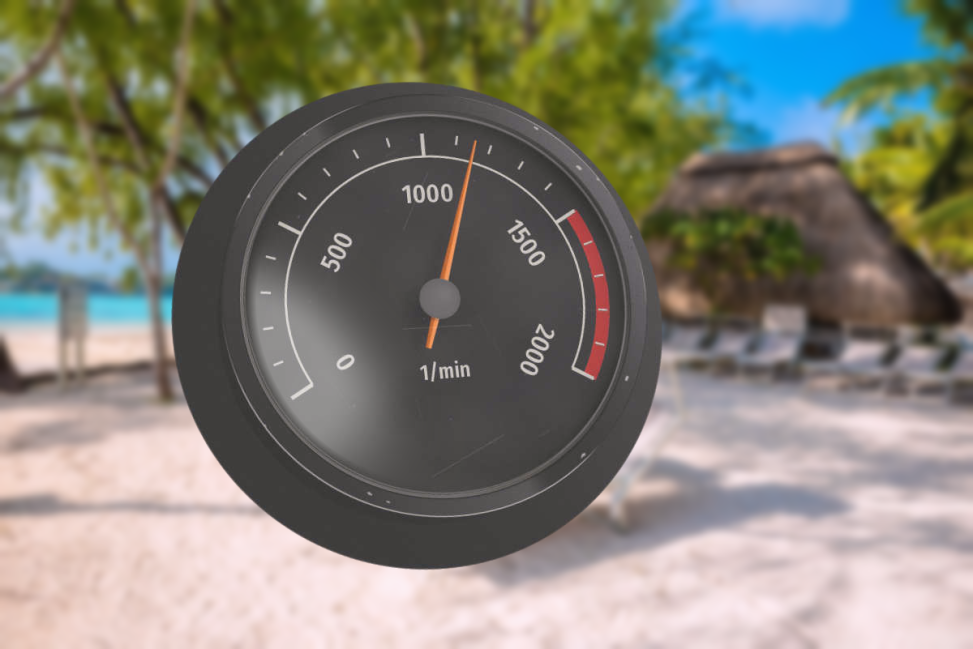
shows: 1150 rpm
